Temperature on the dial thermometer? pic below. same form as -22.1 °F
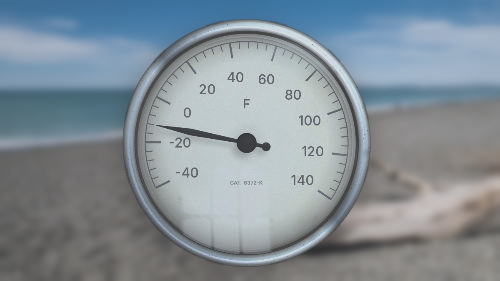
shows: -12 °F
